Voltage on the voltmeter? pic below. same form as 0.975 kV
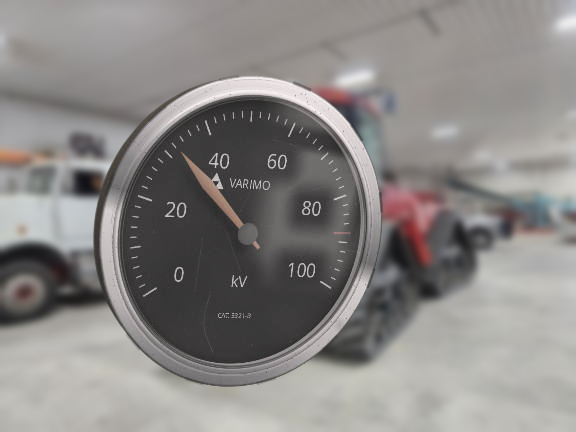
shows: 32 kV
